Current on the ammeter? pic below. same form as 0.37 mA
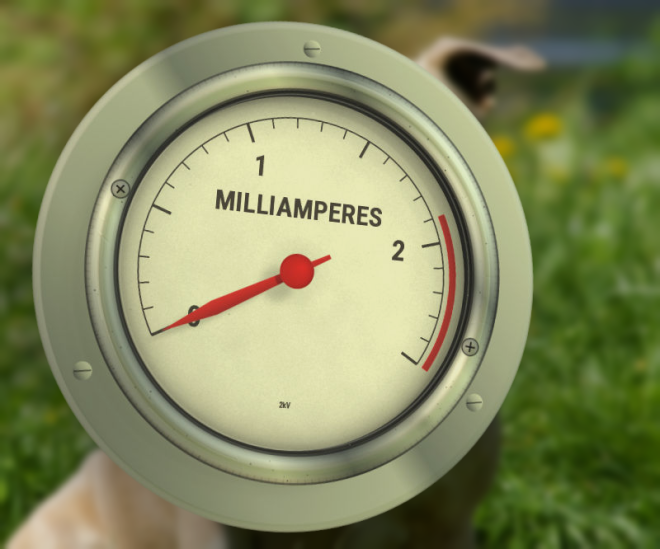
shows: 0 mA
